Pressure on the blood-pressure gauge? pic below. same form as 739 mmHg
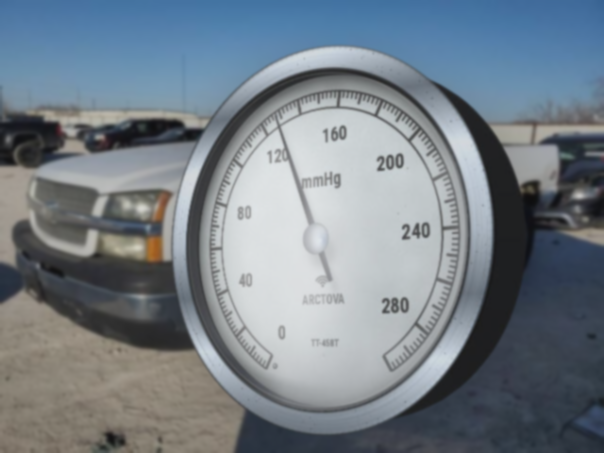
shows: 130 mmHg
